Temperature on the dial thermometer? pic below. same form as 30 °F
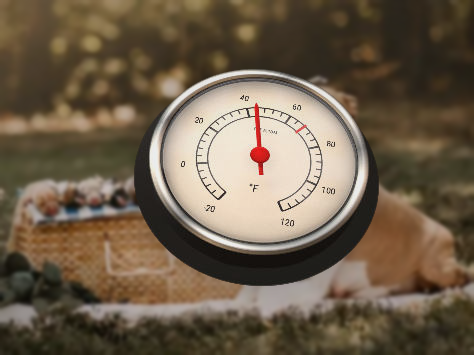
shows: 44 °F
